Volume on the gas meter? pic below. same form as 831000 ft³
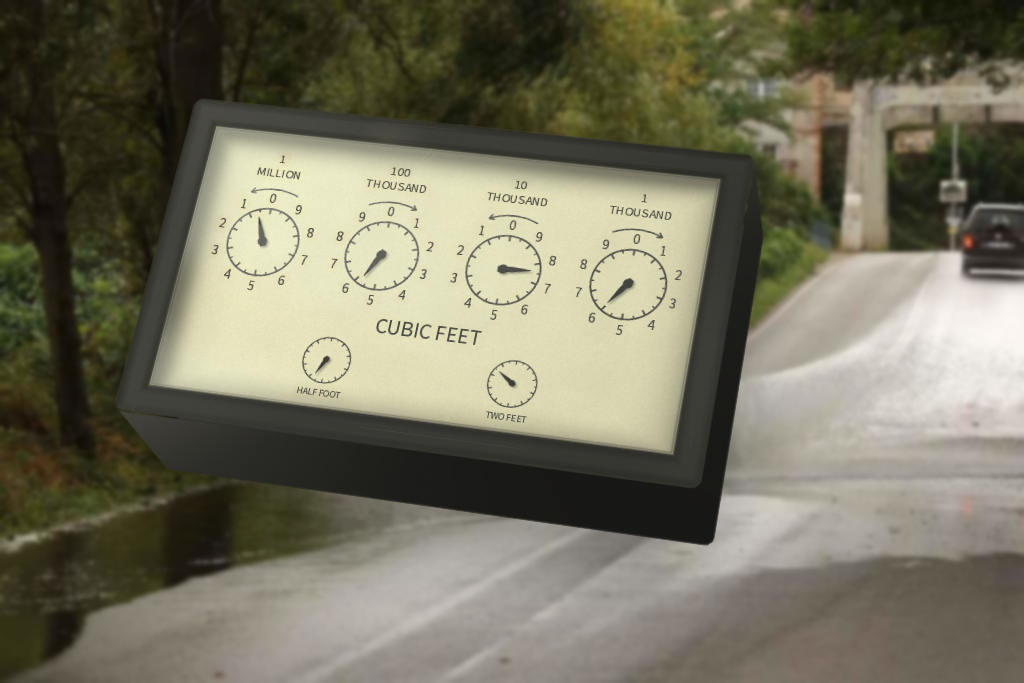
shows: 57600 ft³
